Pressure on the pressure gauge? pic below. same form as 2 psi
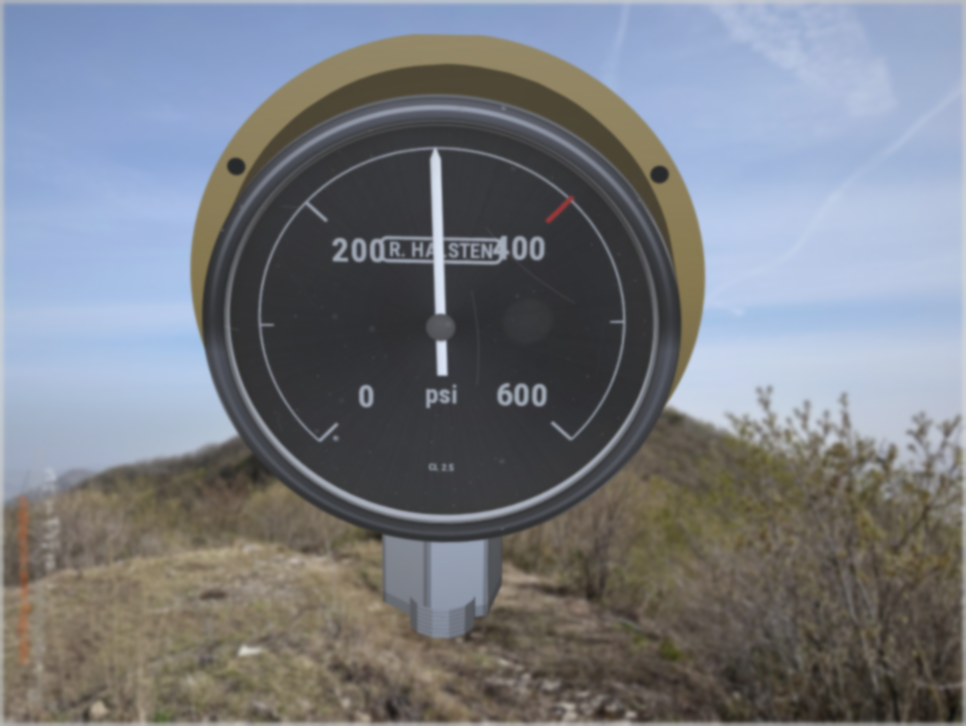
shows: 300 psi
